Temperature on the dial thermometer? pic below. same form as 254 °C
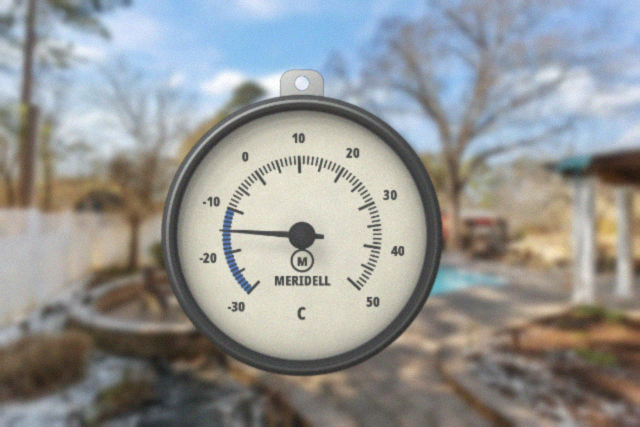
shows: -15 °C
